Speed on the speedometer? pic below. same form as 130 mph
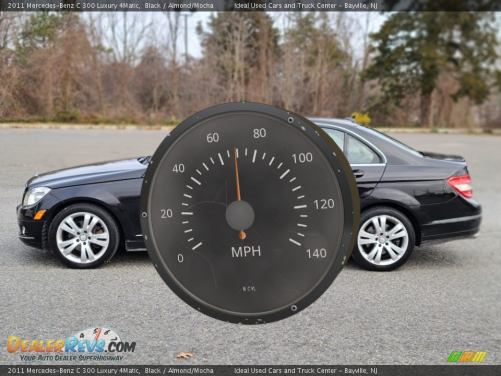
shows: 70 mph
